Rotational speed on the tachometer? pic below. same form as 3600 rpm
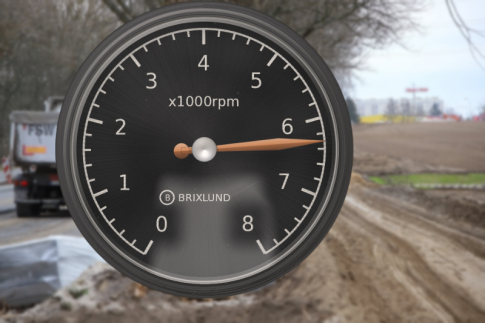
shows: 6300 rpm
